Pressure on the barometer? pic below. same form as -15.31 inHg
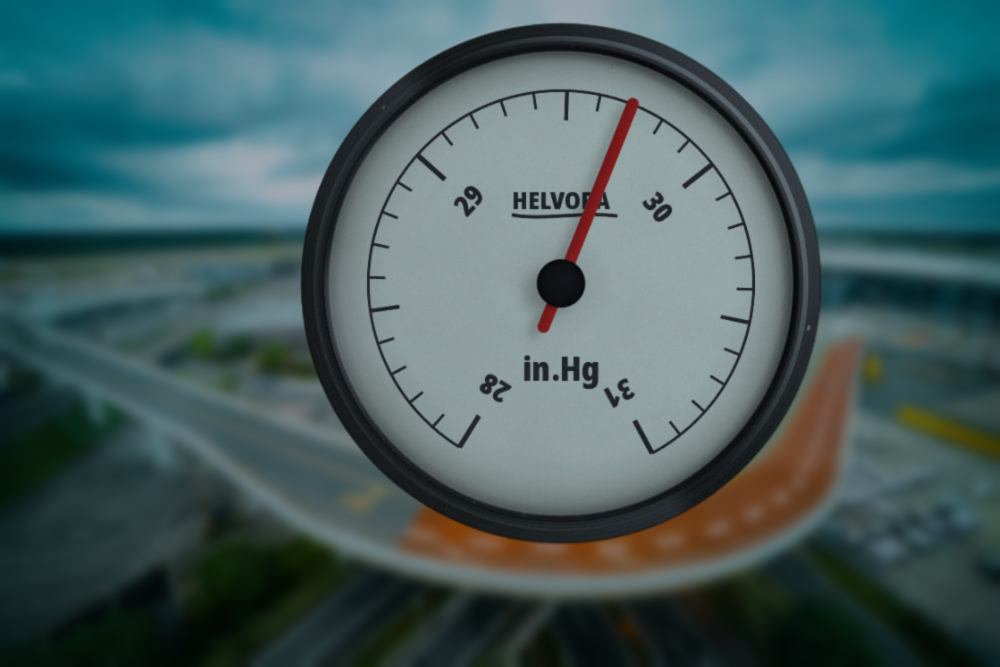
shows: 29.7 inHg
